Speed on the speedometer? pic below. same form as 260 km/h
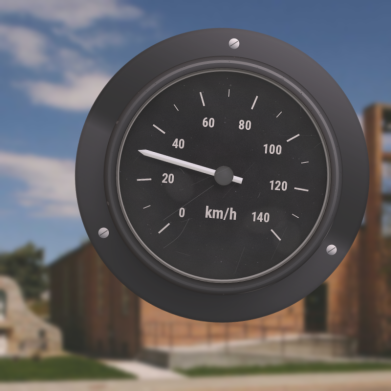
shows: 30 km/h
